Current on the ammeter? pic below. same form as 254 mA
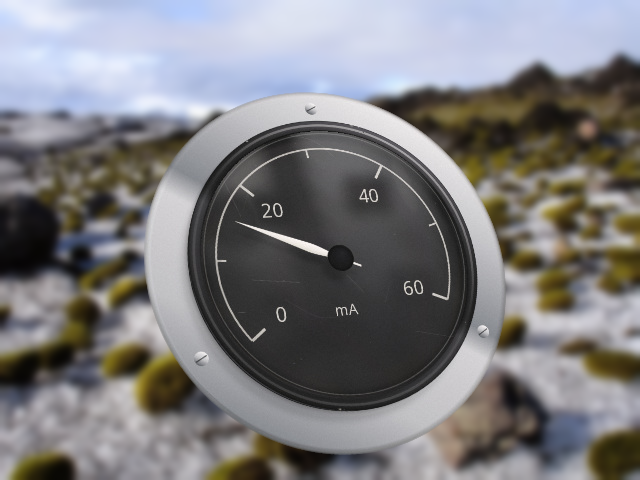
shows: 15 mA
